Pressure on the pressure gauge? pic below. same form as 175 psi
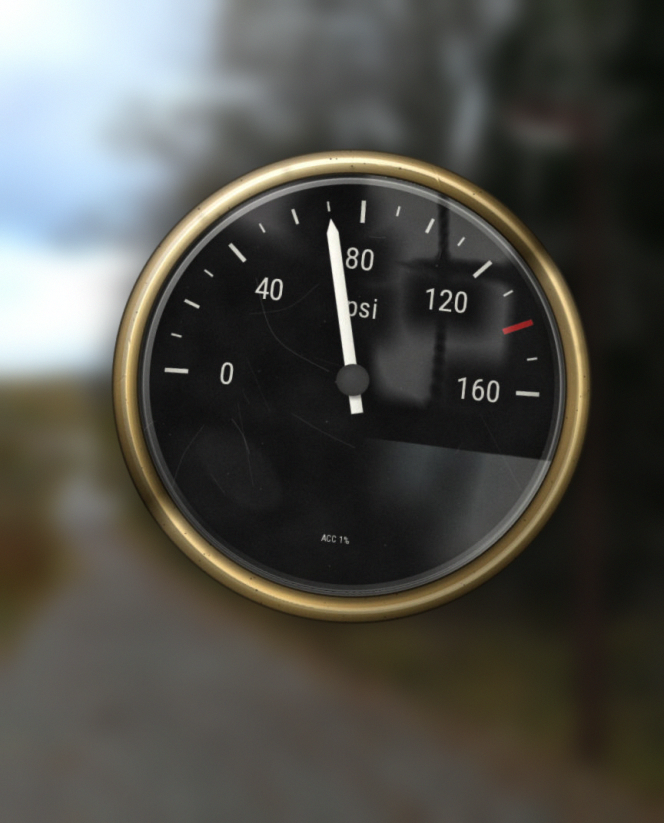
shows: 70 psi
